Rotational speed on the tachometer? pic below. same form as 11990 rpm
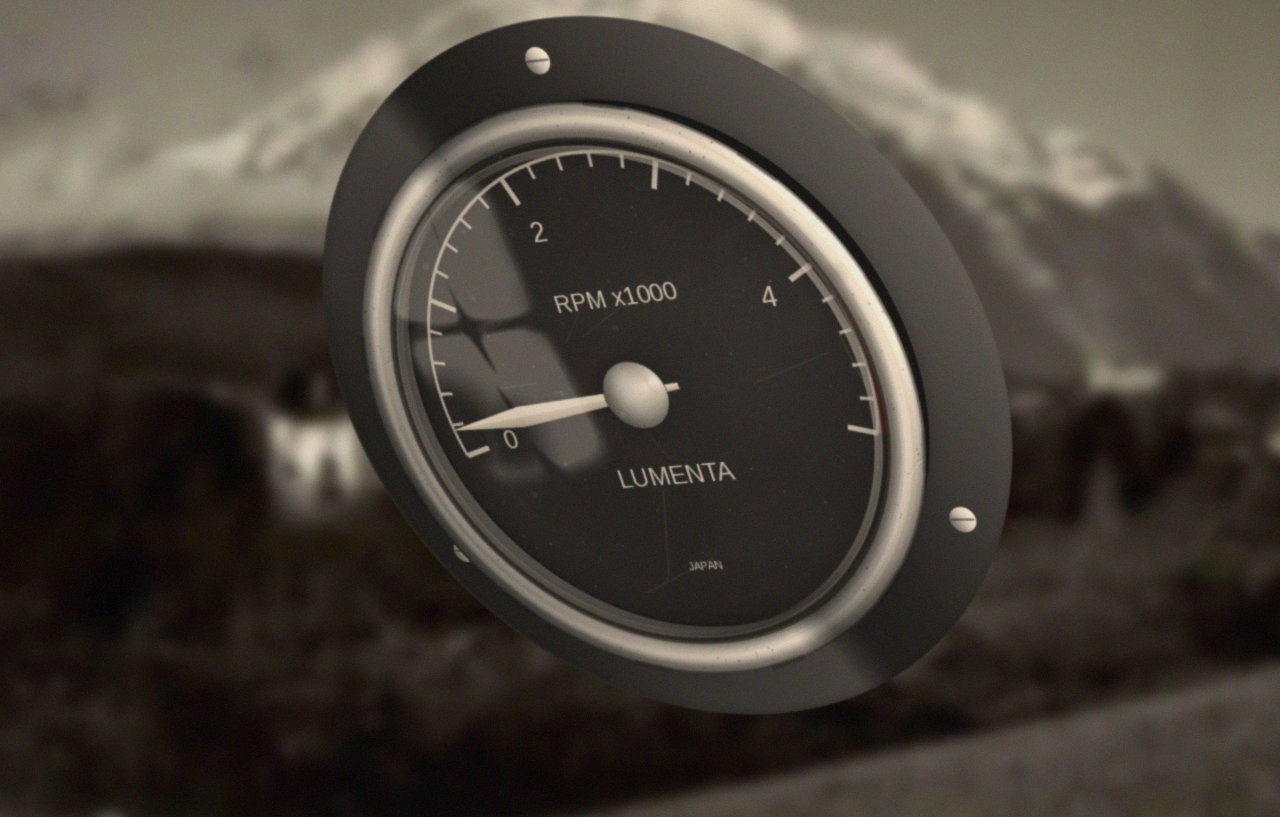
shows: 200 rpm
